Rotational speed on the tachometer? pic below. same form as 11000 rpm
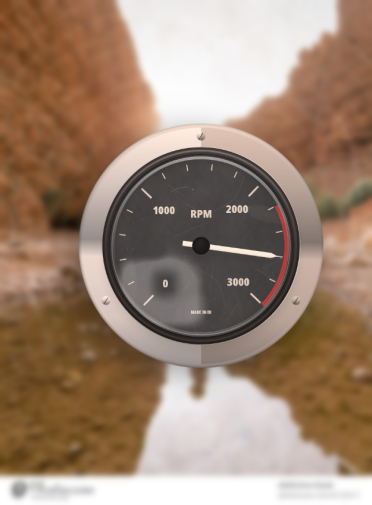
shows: 2600 rpm
